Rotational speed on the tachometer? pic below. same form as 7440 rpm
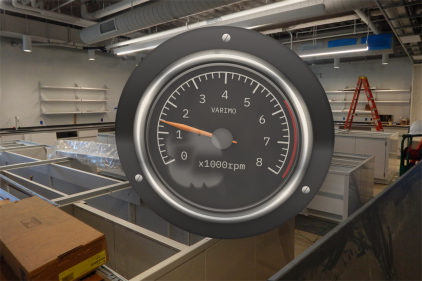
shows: 1400 rpm
